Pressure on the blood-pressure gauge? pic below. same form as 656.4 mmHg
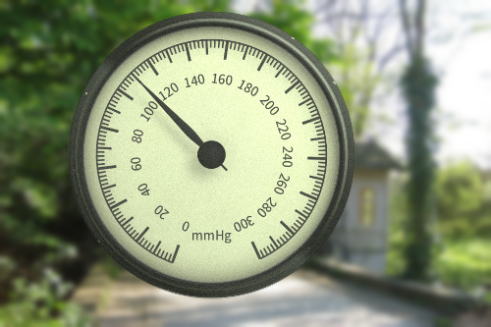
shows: 110 mmHg
